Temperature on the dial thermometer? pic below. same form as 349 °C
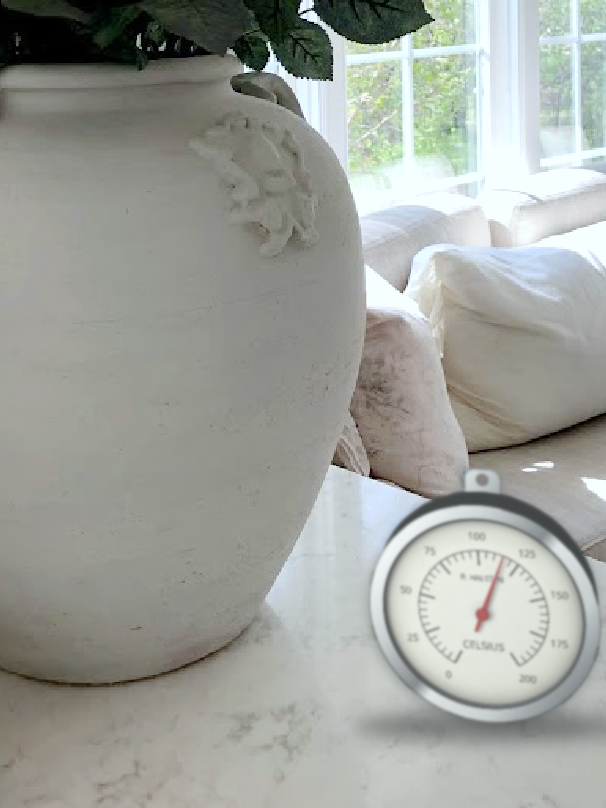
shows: 115 °C
